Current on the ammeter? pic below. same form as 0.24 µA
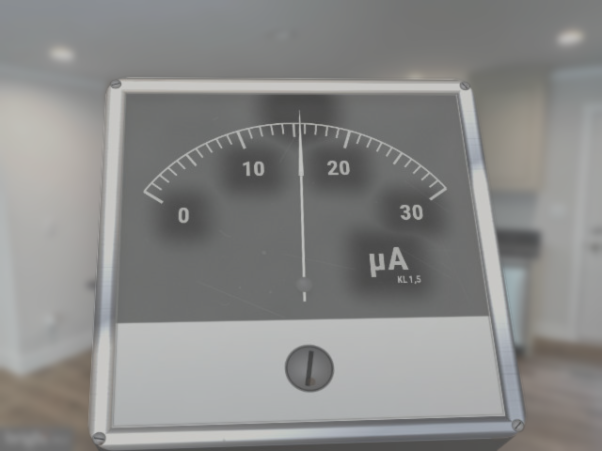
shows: 15.5 µA
